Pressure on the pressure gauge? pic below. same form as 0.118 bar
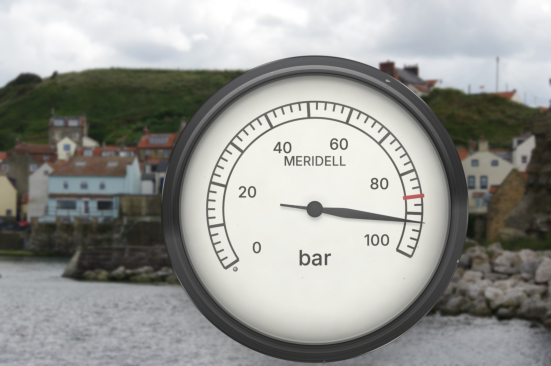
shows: 92 bar
